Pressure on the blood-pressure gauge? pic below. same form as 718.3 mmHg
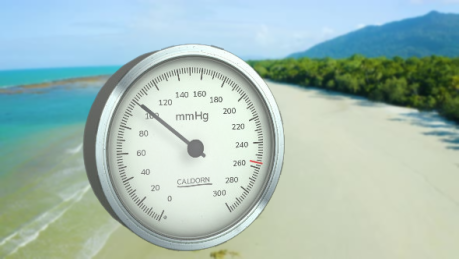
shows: 100 mmHg
